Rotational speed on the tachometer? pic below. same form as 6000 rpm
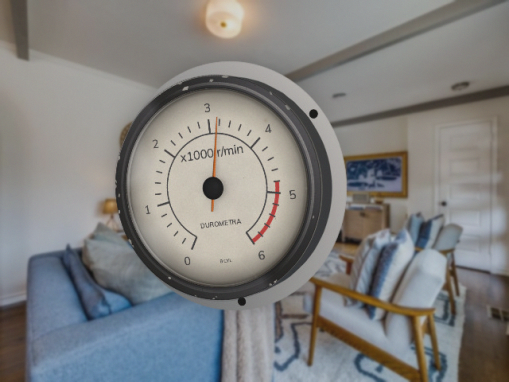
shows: 3200 rpm
